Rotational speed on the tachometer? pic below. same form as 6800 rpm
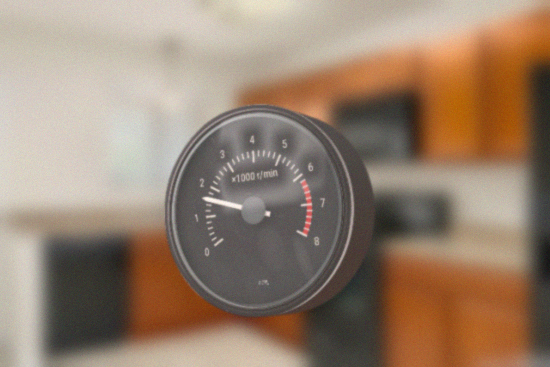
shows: 1600 rpm
